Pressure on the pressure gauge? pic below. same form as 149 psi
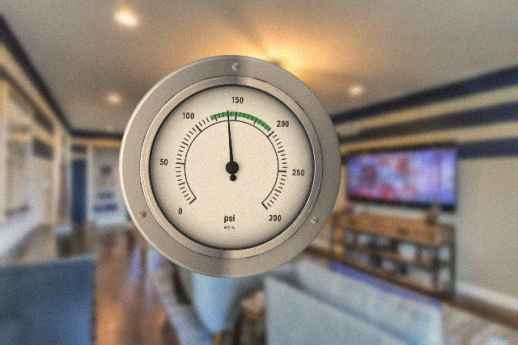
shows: 140 psi
